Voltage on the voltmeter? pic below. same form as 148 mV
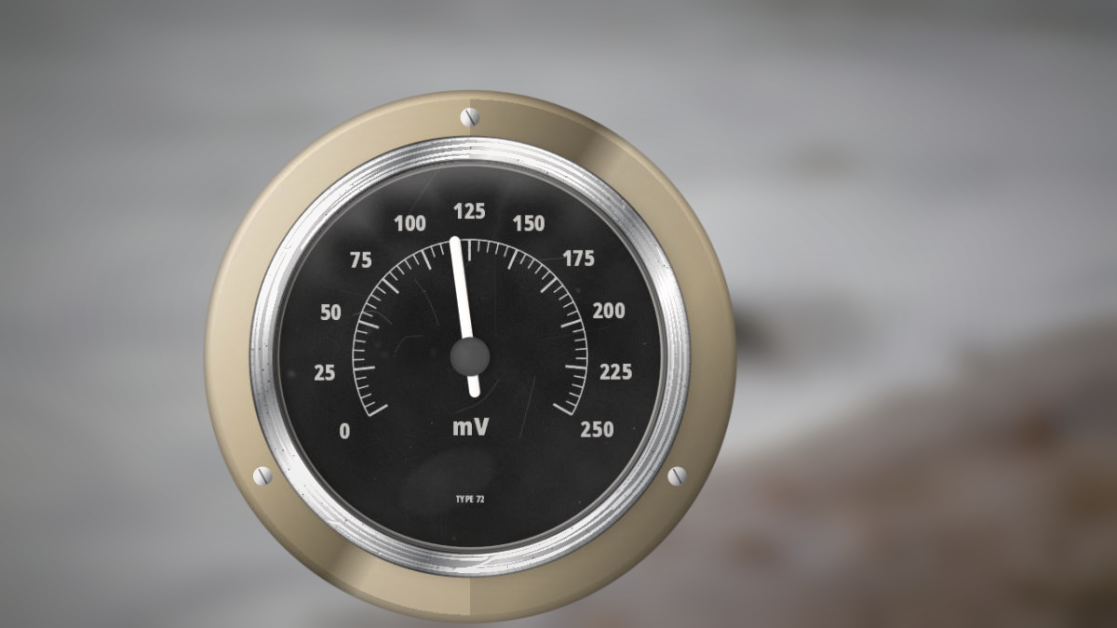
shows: 117.5 mV
